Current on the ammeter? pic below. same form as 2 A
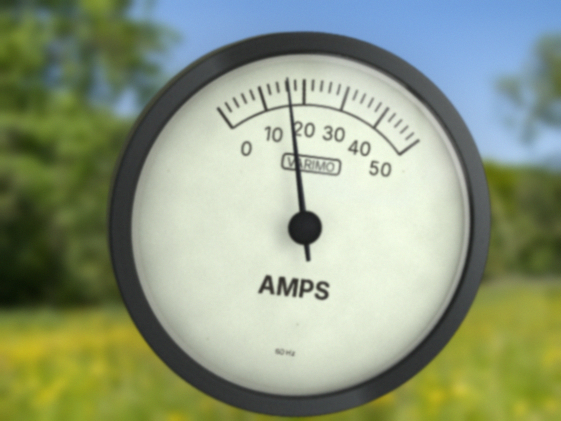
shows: 16 A
